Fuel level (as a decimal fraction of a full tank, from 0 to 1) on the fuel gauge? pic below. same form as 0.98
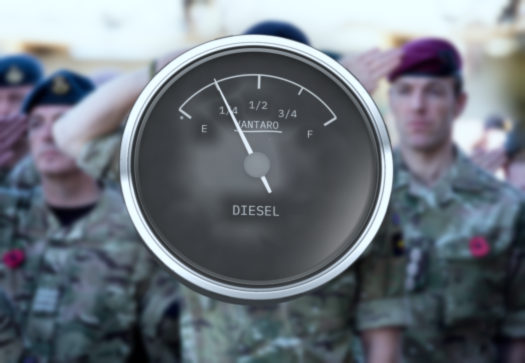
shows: 0.25
